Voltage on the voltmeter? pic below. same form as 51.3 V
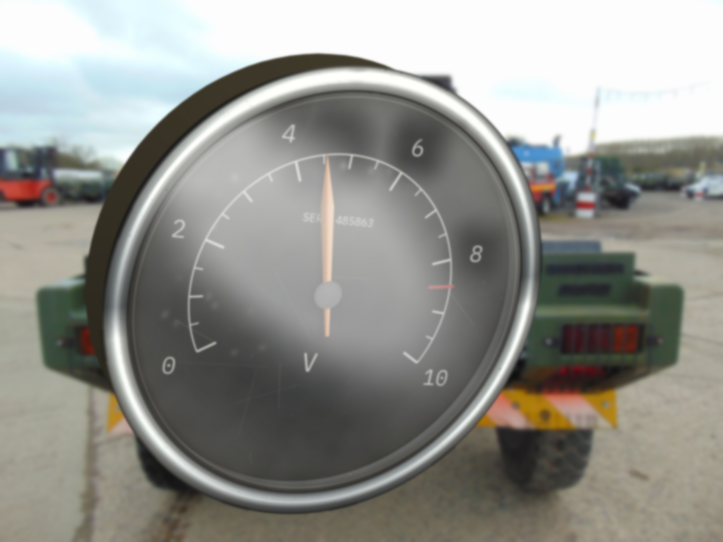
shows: 4.5 V
